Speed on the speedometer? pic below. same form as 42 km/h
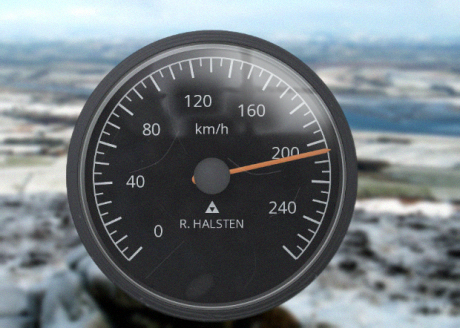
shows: 205 km/h
